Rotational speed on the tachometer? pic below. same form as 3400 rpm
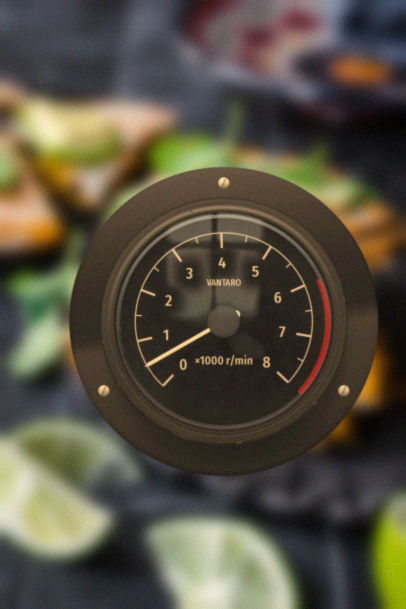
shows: 500 rpm
